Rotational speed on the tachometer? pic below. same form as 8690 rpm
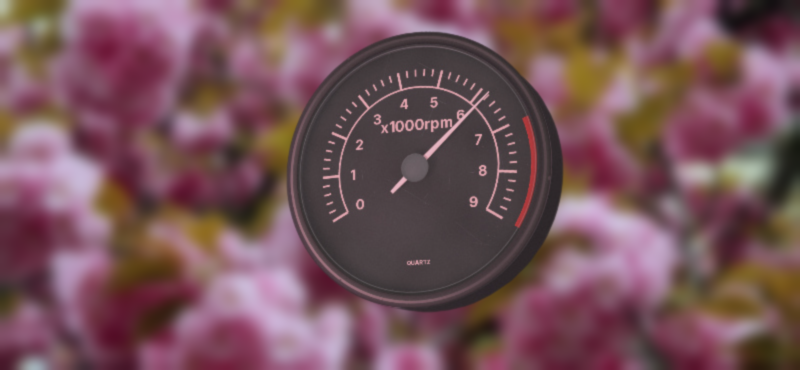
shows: 6200 rpm
